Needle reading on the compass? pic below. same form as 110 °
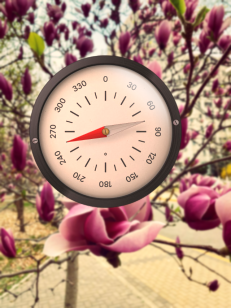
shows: 255 °
